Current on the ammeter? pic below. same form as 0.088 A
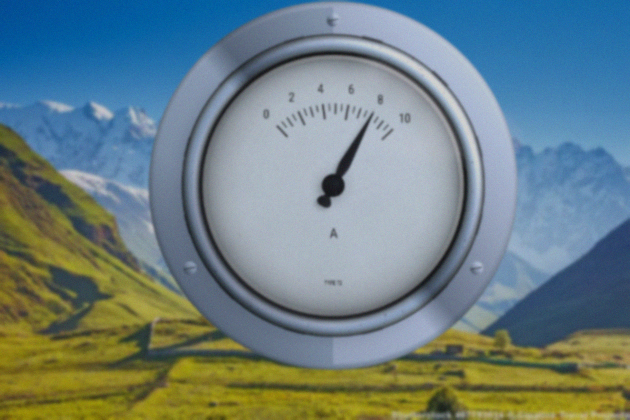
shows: 8 A
